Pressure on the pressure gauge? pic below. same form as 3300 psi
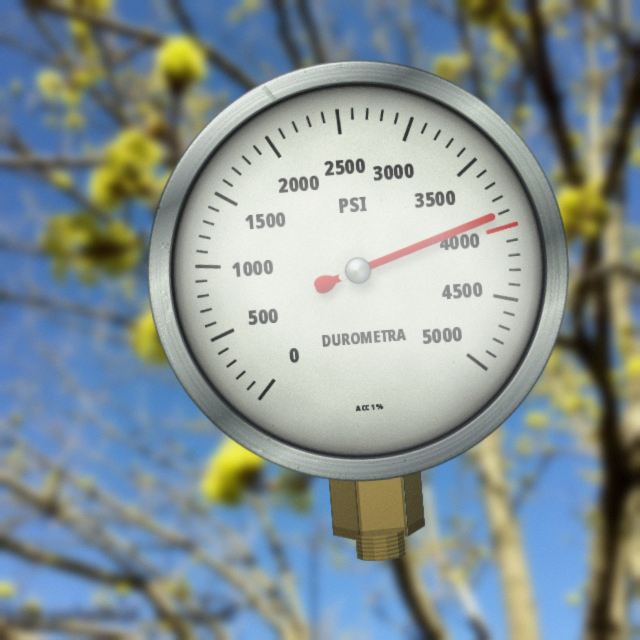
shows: 3900 psi
